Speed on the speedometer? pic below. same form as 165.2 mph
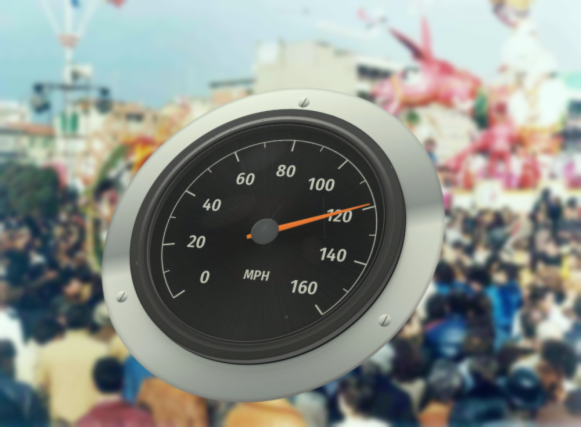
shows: 120 mph
